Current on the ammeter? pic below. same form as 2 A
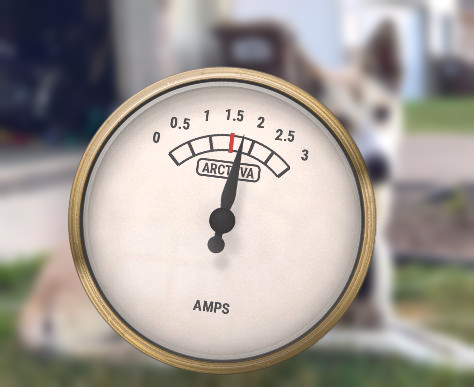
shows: 1.75 A
